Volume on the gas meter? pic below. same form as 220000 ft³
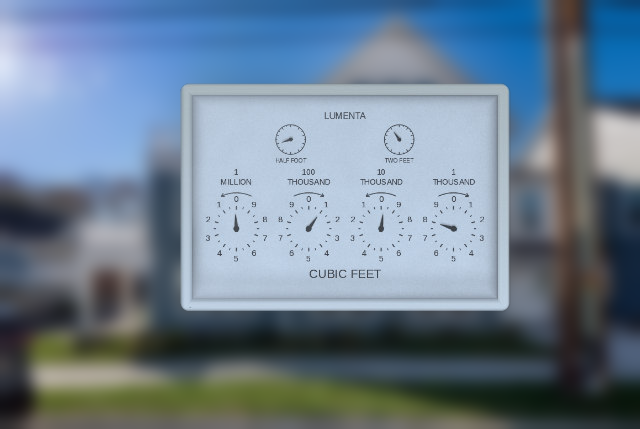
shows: 9800 ft³
